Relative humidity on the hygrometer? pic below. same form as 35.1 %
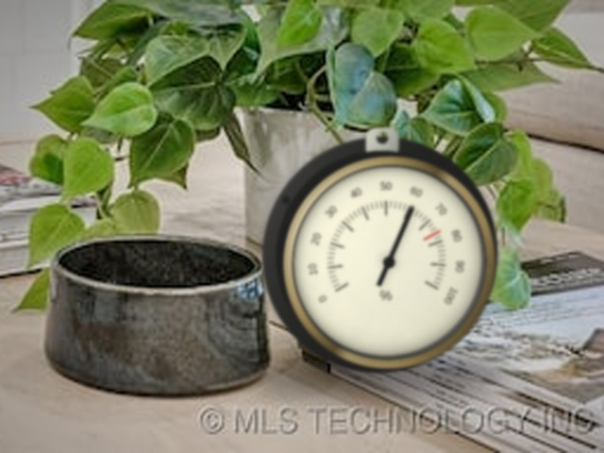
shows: 60 %
